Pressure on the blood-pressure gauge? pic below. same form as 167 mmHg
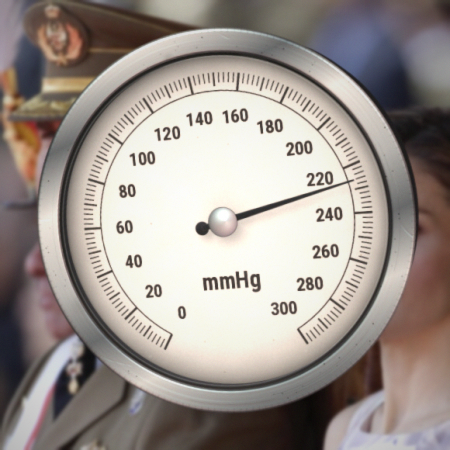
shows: 226 mmHg
